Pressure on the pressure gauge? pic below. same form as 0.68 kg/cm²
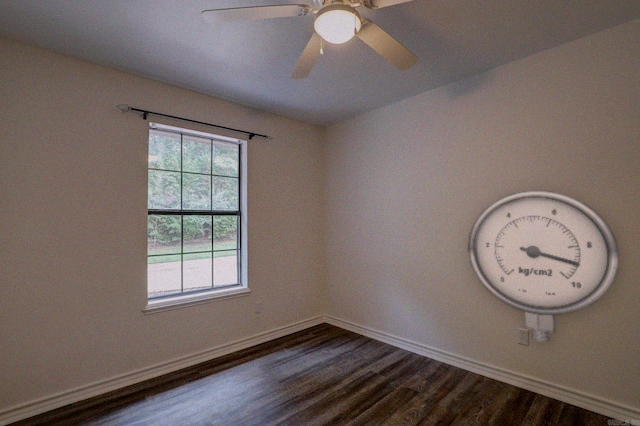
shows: 9 kg/cm²
